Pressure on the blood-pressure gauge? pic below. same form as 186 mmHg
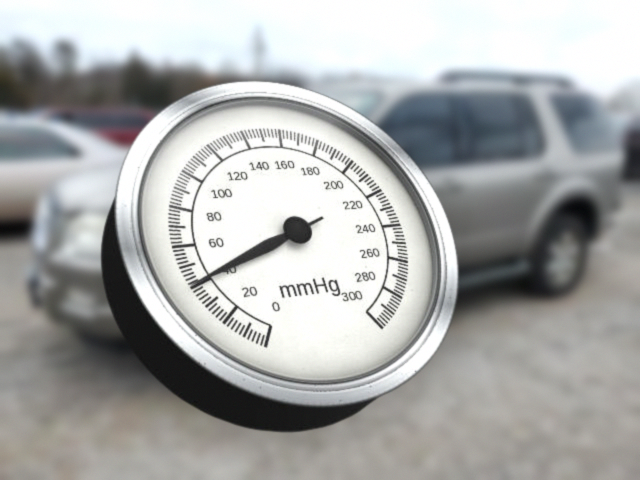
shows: 40 mmHg
